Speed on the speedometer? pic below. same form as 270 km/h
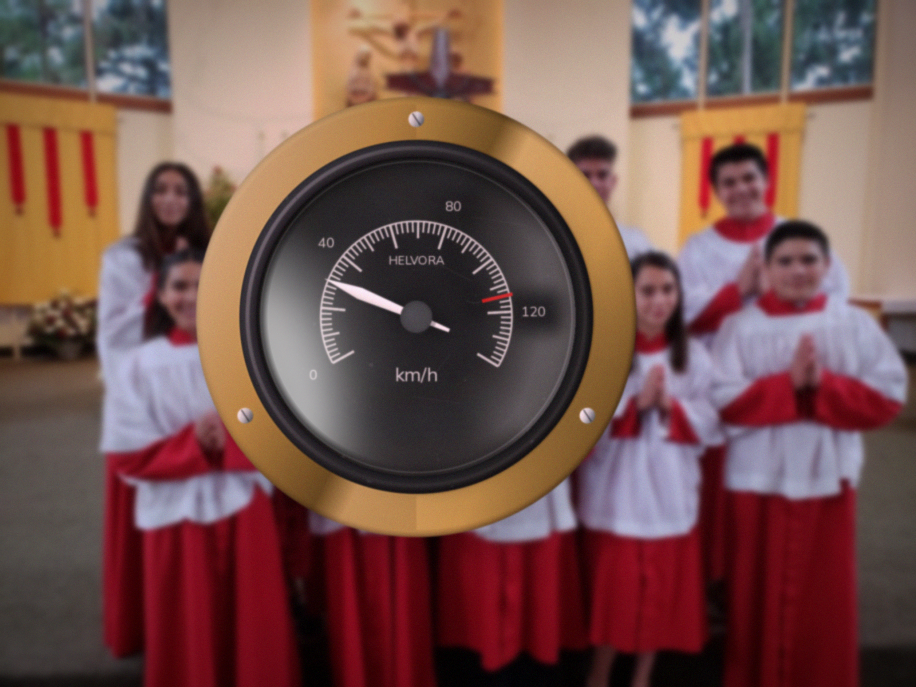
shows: 30 km/h
